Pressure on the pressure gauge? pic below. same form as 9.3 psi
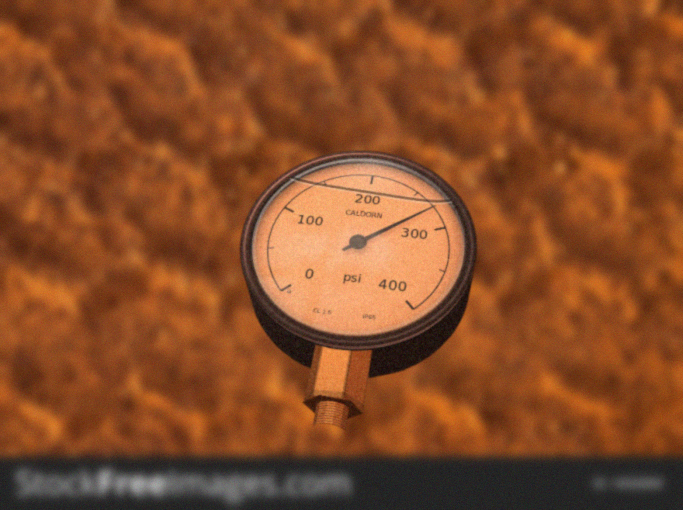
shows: 275 psi
